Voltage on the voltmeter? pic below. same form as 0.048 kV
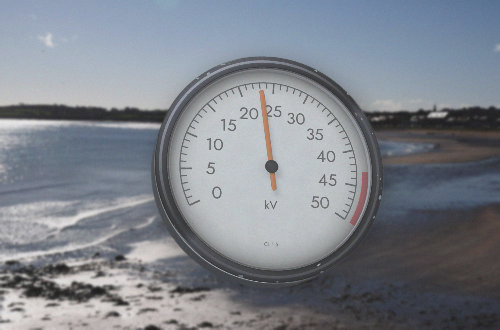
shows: 23 kV
